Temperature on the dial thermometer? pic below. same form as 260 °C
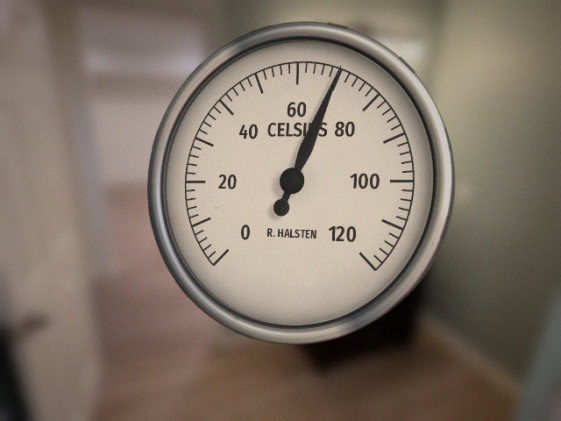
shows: 70 °C
